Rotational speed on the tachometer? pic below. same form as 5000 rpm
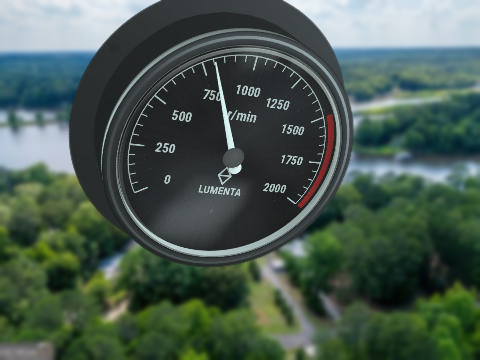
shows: 800 rpm
